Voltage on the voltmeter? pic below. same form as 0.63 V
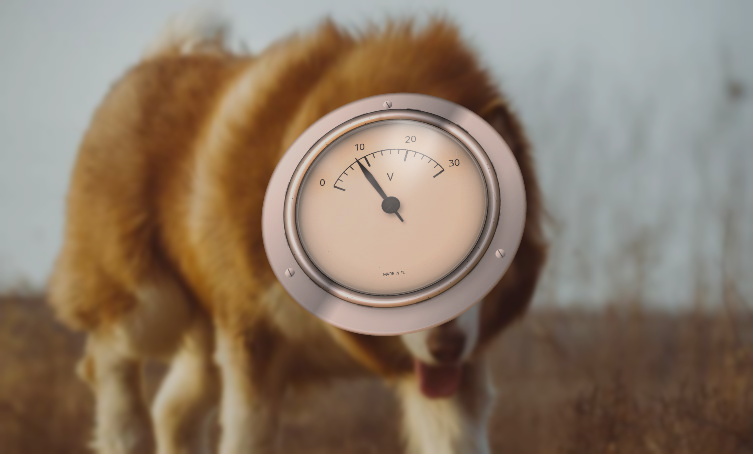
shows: 8 V
